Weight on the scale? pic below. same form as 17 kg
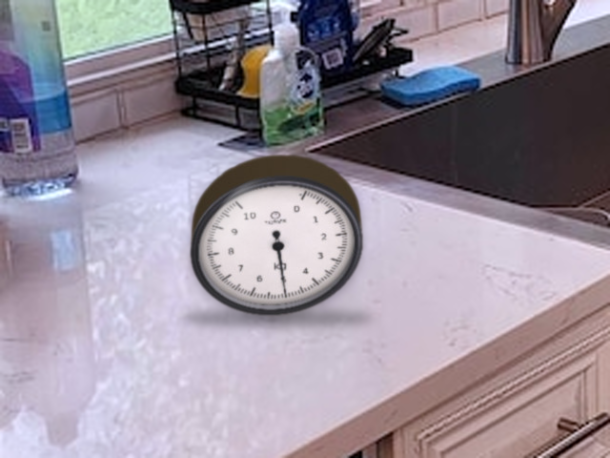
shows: 5 kg
